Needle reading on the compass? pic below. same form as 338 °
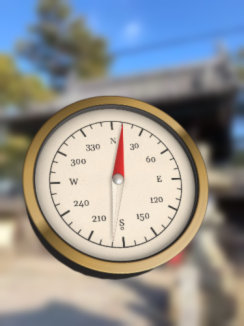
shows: 10 °
